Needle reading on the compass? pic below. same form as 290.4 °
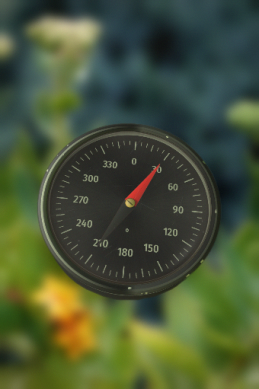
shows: 30 °
